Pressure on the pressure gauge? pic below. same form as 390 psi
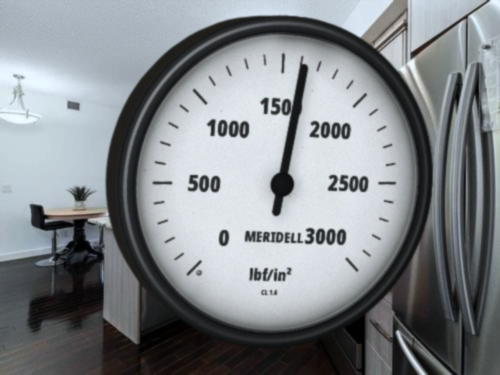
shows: 1600 psi
